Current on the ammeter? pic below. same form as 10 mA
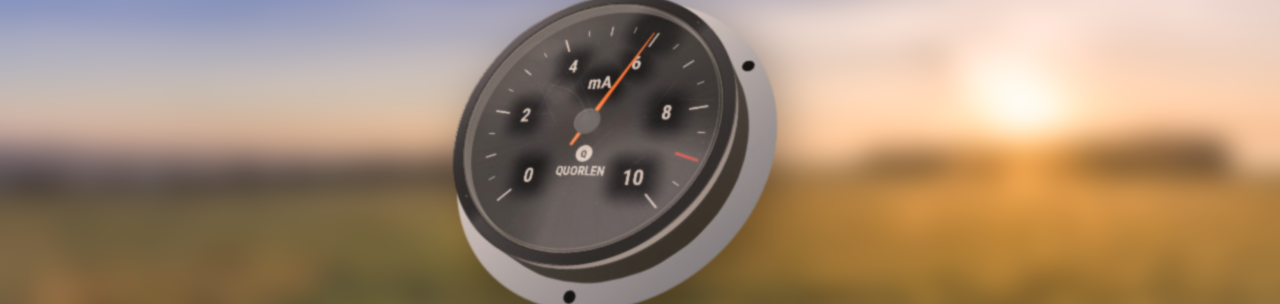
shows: 6 mA
